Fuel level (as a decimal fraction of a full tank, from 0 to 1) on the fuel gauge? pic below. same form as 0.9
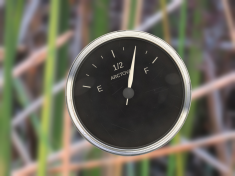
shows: 0.75
